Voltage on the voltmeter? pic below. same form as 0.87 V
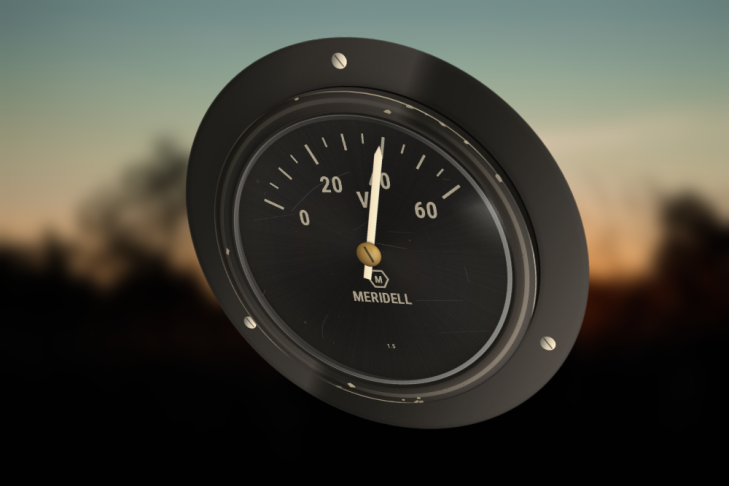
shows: 40 V
